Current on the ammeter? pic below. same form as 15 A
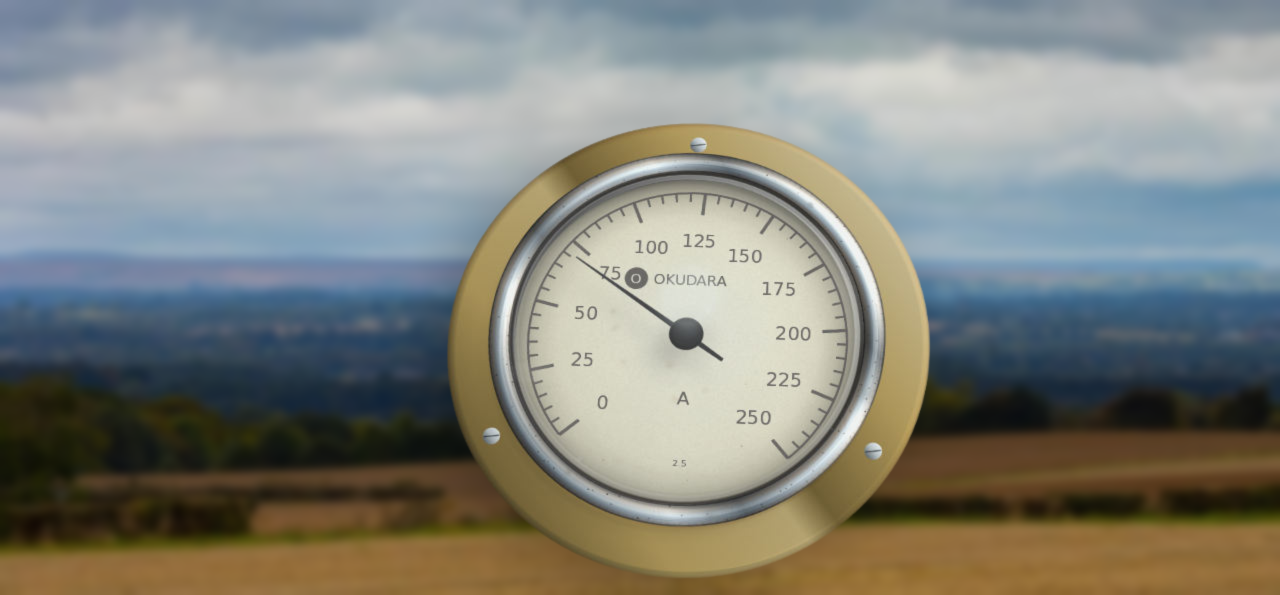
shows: 70 A
